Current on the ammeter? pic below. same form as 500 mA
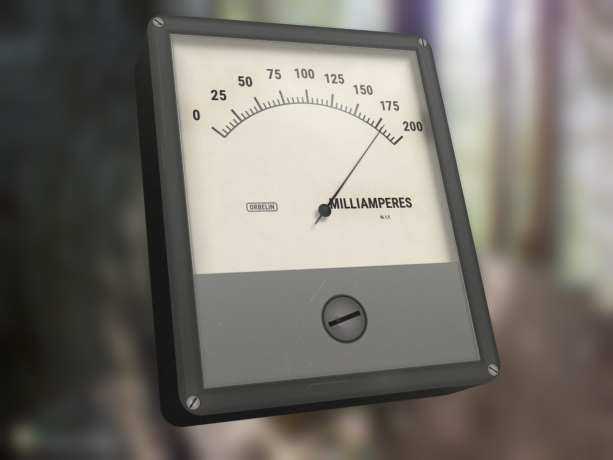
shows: 180 mA
